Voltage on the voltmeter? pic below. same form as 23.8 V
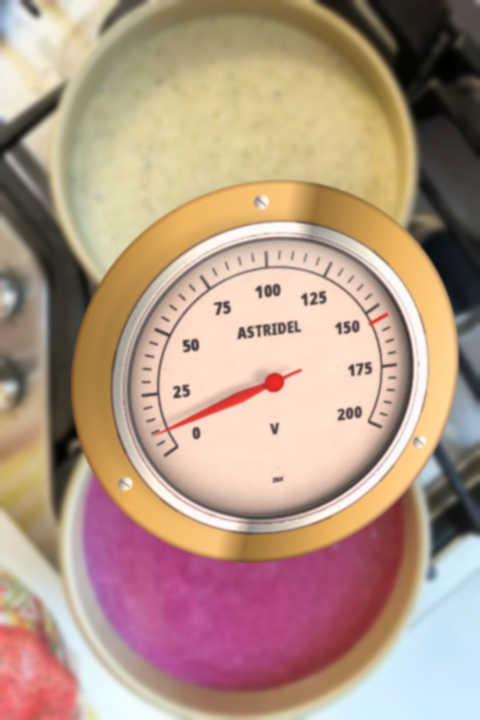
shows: 10 V
